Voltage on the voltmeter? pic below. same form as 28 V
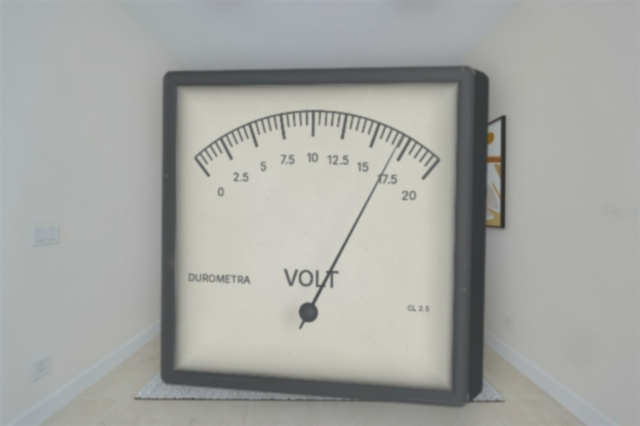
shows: 17 V
